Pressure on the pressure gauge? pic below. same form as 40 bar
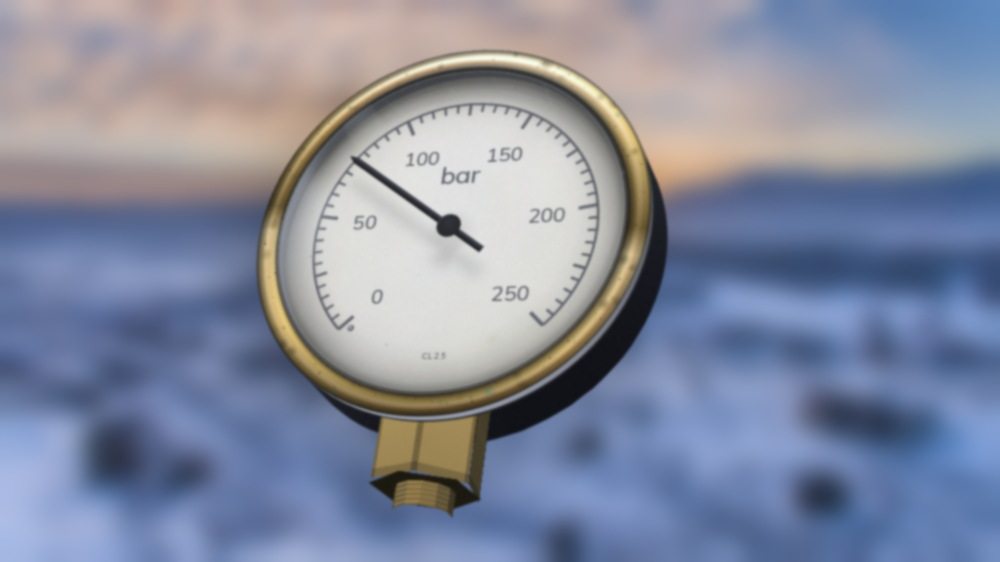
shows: 75 bar
